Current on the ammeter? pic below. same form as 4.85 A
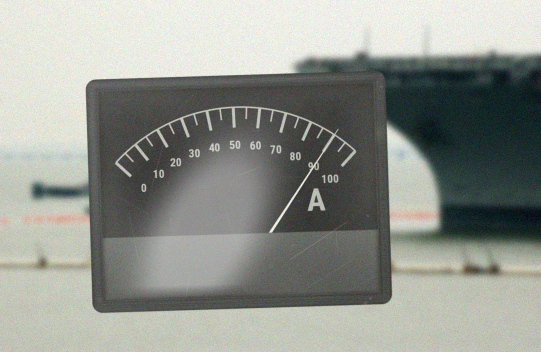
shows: 90 A
